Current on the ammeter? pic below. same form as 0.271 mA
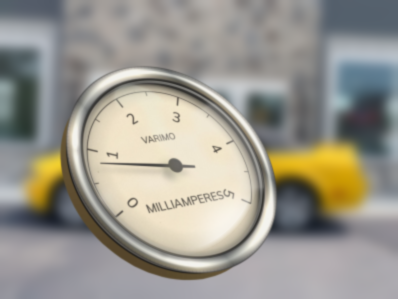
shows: 0.75 mA
